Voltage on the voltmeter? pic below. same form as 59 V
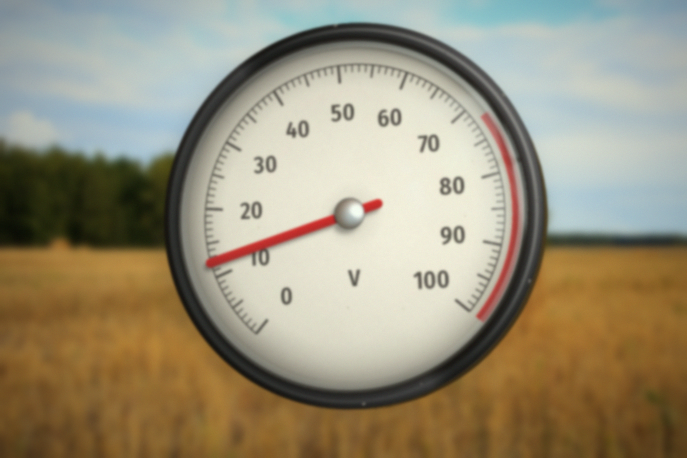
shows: 12 V
